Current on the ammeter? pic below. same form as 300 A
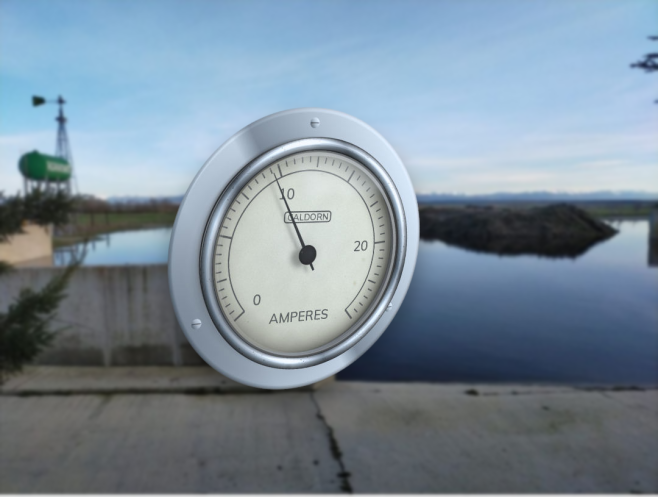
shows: 9.5 A
